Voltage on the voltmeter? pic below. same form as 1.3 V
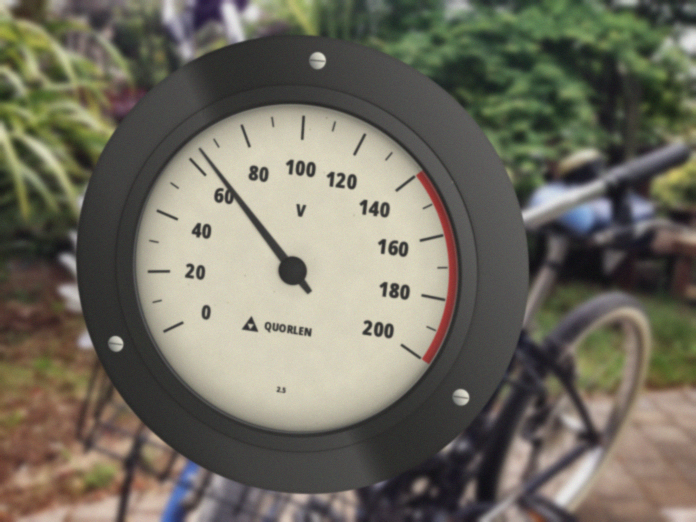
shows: 65 V
